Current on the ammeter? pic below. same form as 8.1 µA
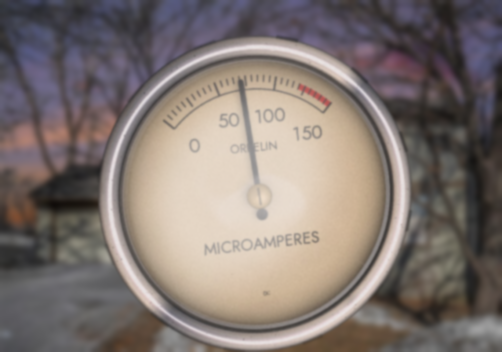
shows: 70 µA
